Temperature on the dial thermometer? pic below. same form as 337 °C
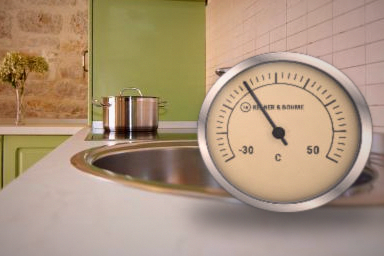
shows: 0 °C
